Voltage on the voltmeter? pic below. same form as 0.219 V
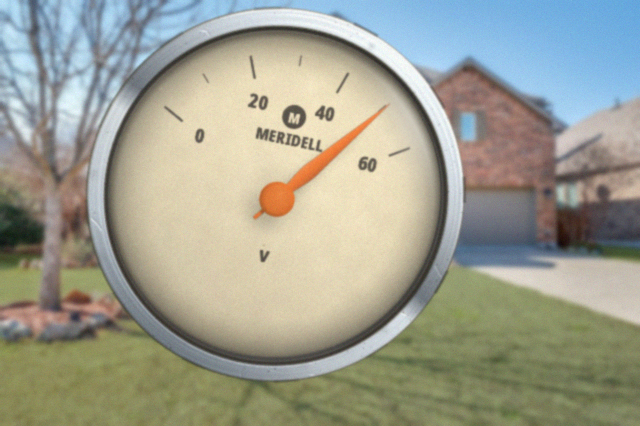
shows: 50 V
